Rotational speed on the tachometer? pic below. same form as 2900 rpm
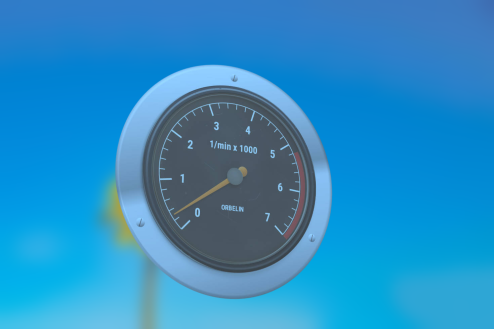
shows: 300 rpm
